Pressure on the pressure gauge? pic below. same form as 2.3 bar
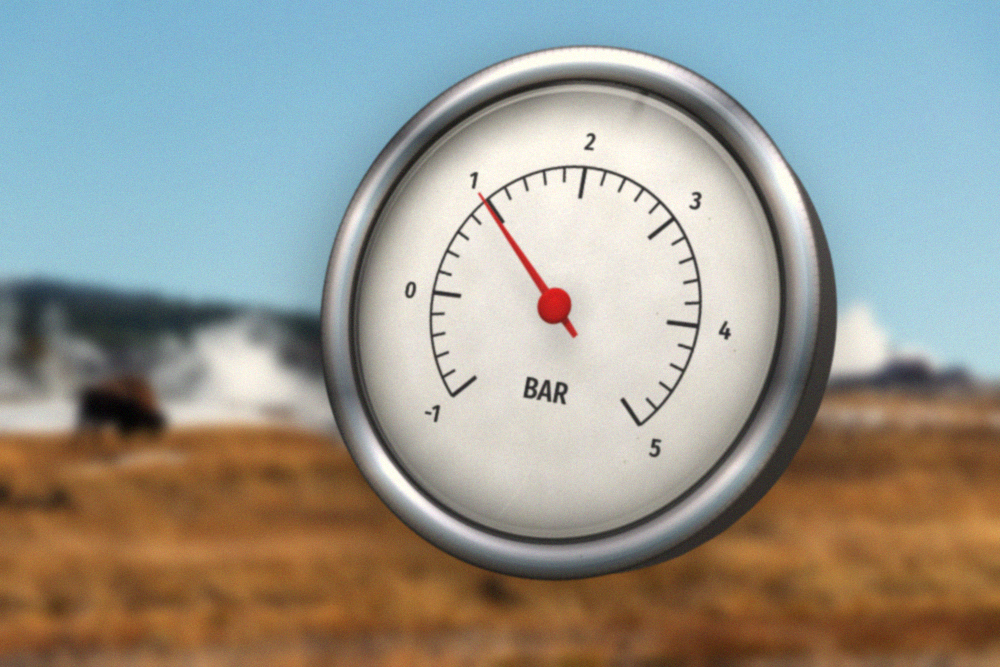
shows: 1 bar
